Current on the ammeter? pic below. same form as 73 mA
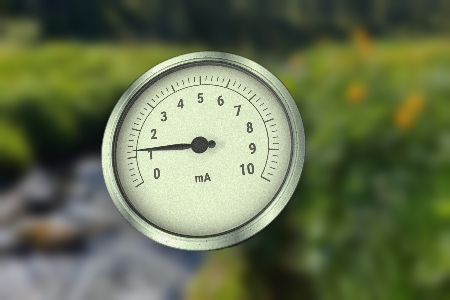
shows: 1.2 mA
